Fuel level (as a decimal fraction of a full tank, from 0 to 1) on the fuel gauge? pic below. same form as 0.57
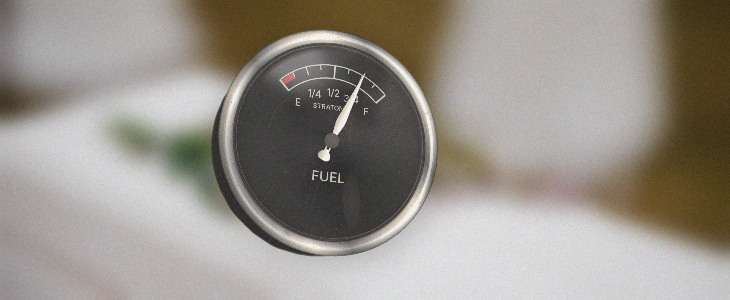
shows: 0.75
